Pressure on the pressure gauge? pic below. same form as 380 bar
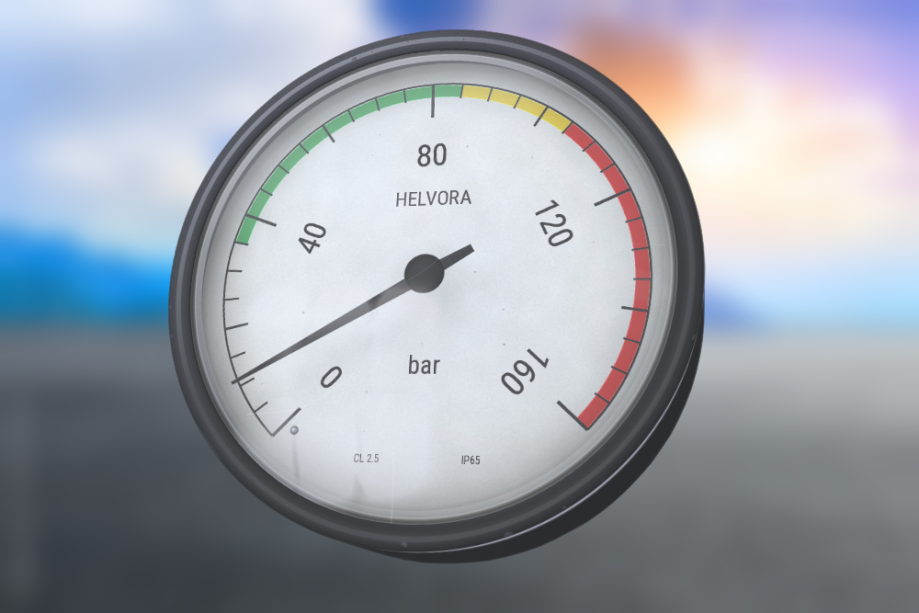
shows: 10 bar
